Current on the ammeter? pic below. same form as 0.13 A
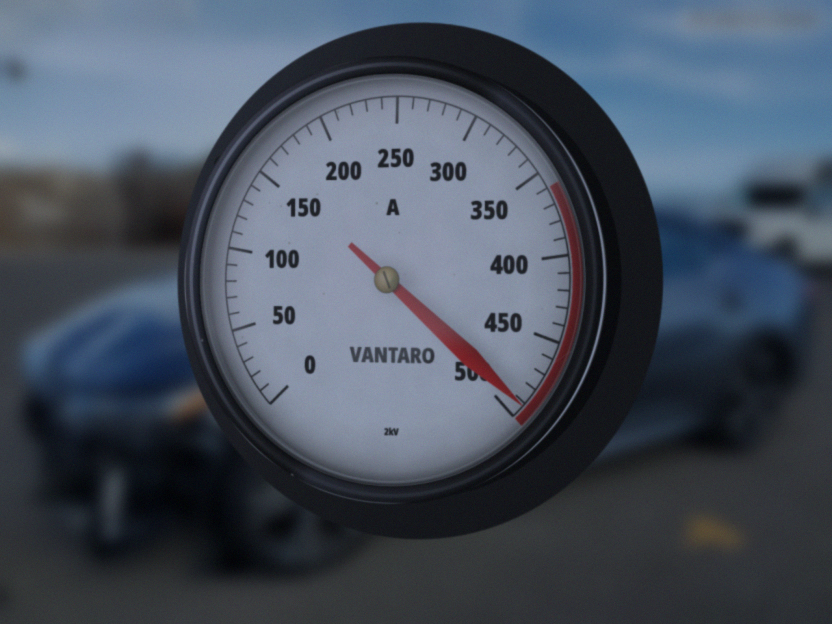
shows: 490 A
